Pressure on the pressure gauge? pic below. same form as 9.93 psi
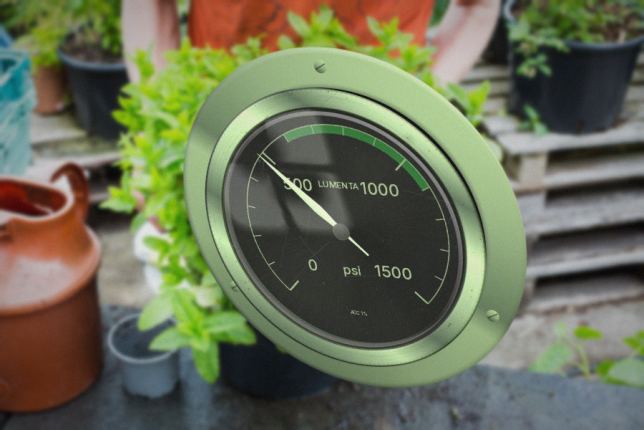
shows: 500 psi
